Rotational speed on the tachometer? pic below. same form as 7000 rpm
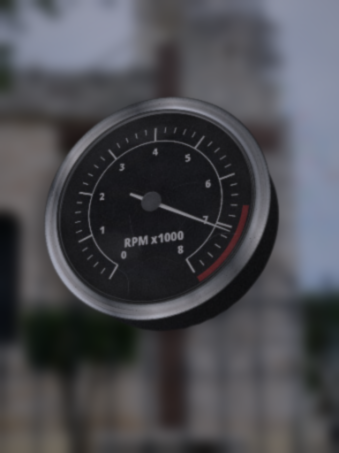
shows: 7100 rpm
